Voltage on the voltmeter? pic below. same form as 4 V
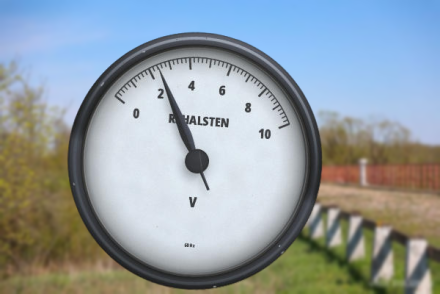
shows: 2.4 V
